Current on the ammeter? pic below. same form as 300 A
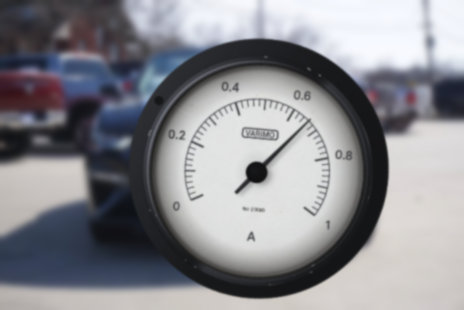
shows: 0.66 A
